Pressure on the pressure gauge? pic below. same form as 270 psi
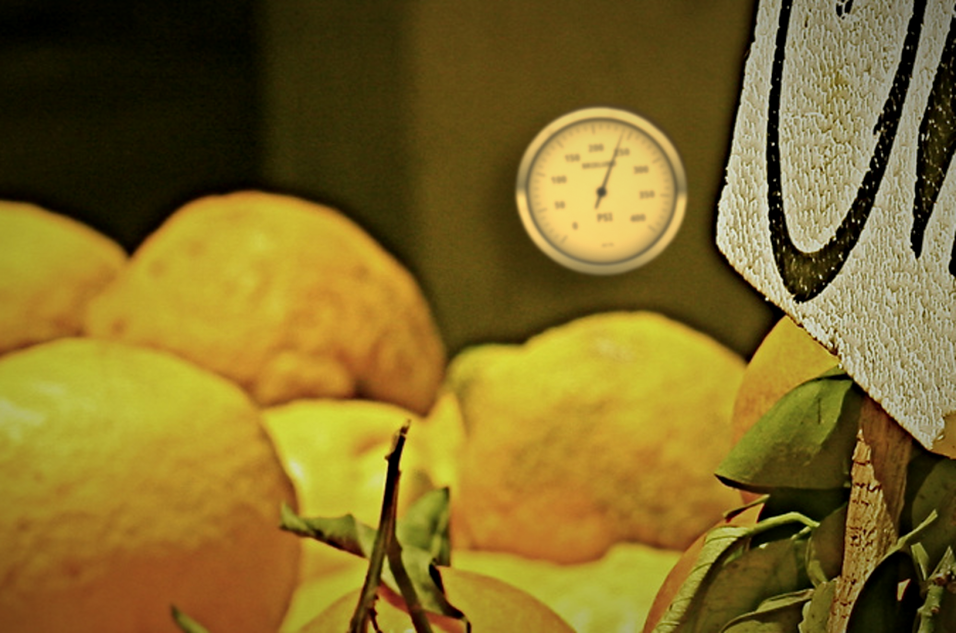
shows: 240 psi
